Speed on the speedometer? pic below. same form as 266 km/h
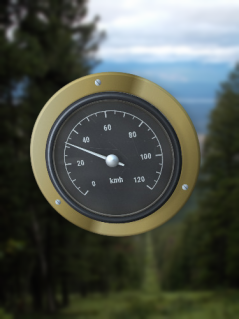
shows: 32.5 km/h
